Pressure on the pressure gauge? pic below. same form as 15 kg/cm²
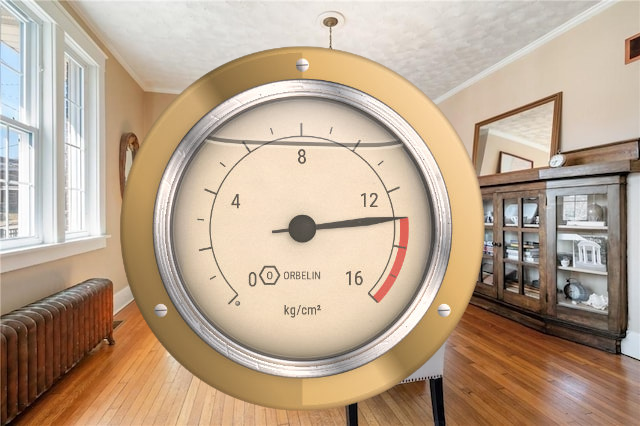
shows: 13 kg/cm²
